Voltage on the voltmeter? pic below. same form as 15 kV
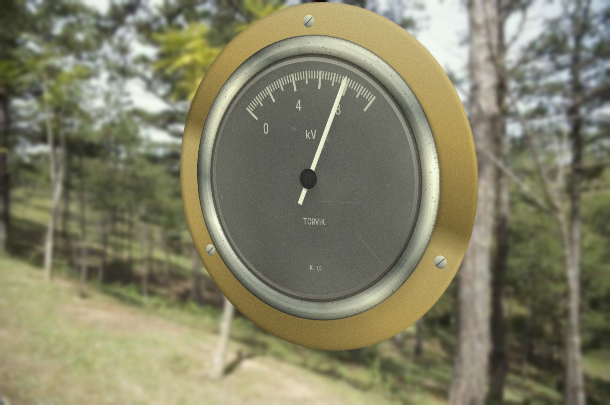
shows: 8 kV
